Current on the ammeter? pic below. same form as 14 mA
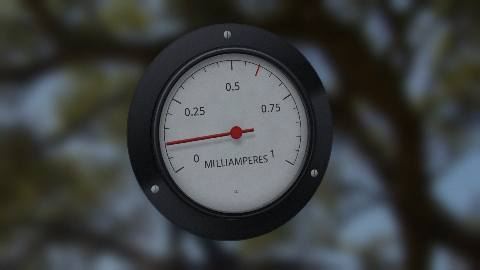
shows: 0.1 mA
